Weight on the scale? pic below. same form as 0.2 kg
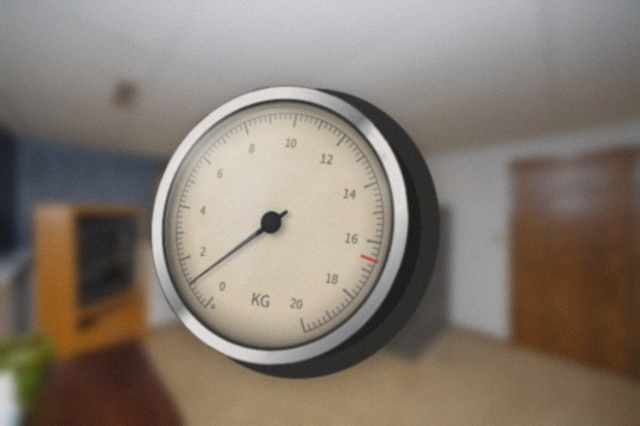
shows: 1 kg
